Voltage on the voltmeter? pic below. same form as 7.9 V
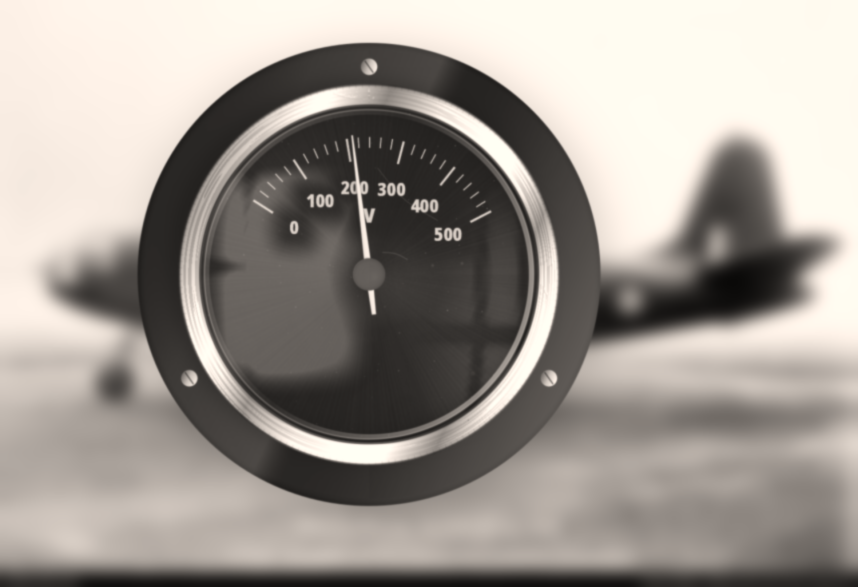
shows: 210 V
